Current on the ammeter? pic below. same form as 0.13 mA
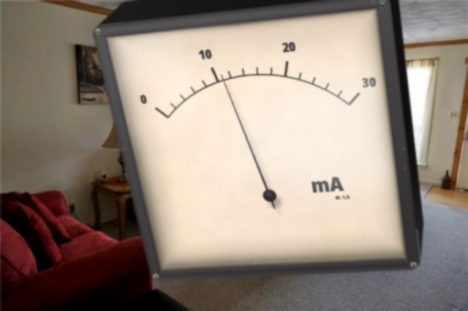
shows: 11 mA
